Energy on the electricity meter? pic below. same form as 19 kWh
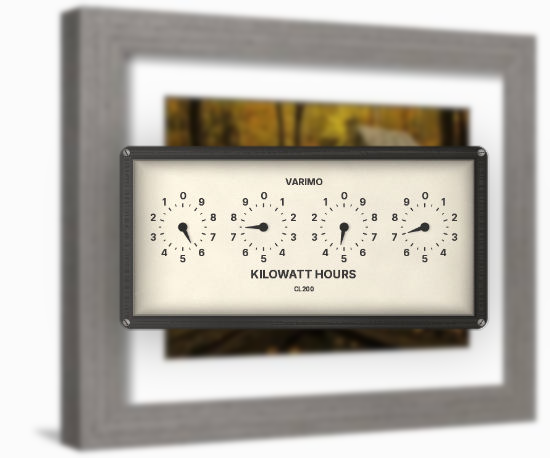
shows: 5747 kWh
